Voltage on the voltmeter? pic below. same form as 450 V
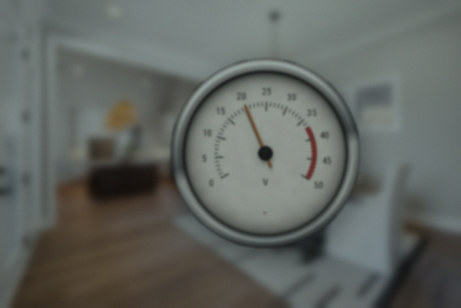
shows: 20 V
